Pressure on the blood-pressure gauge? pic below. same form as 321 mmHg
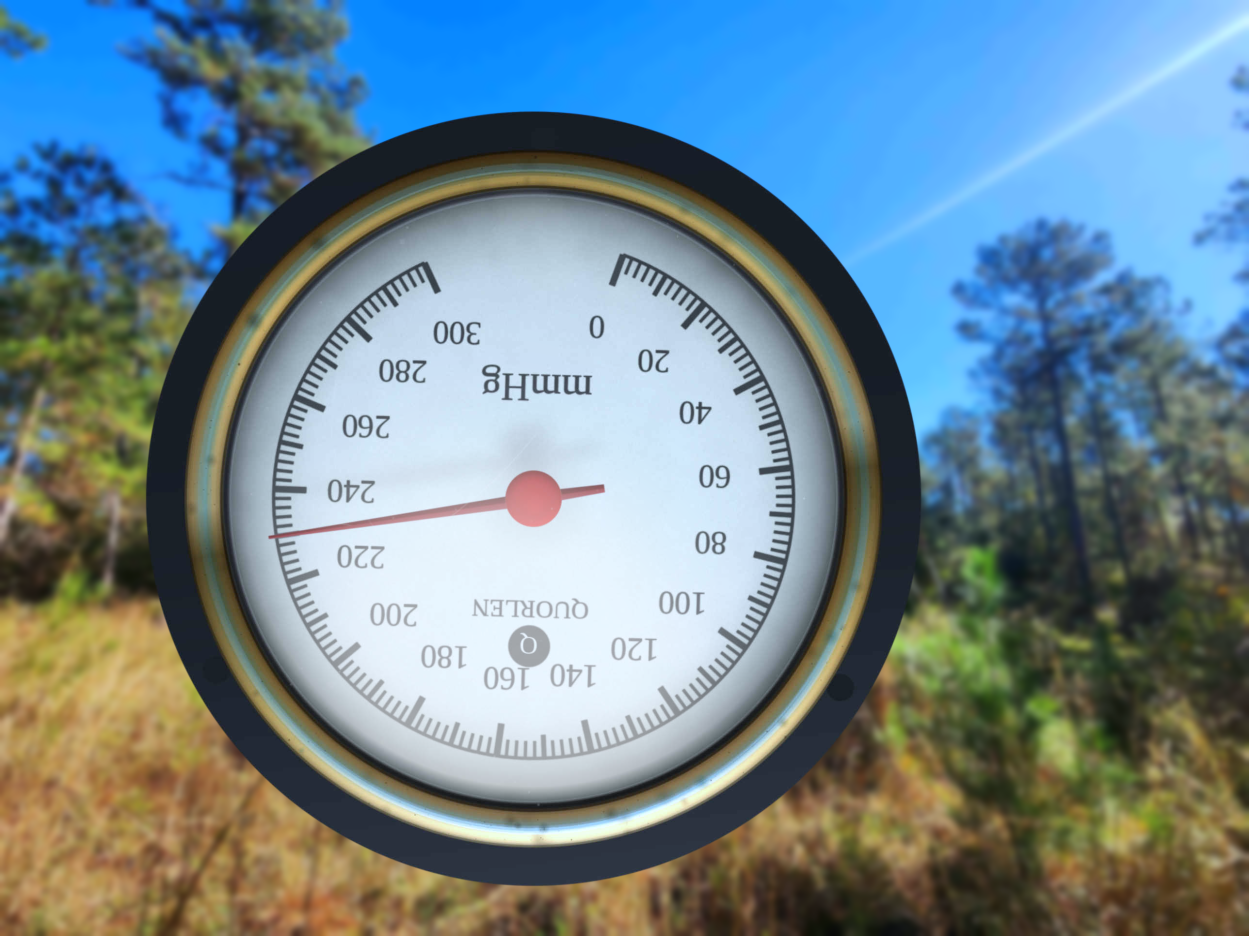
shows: 230 mmHg
